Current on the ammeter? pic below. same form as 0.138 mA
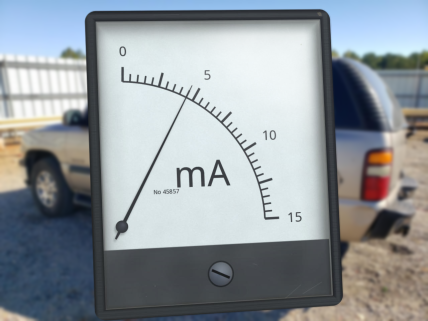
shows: 4.5 mA
